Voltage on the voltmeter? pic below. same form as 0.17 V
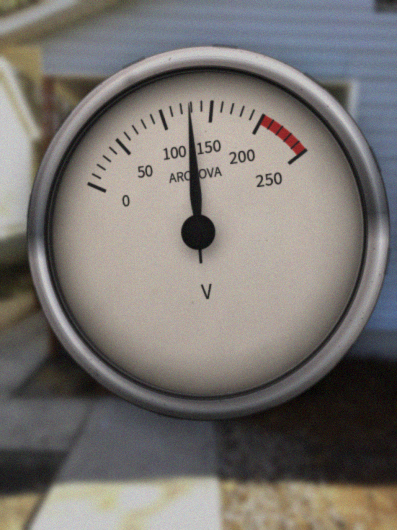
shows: 130 V
